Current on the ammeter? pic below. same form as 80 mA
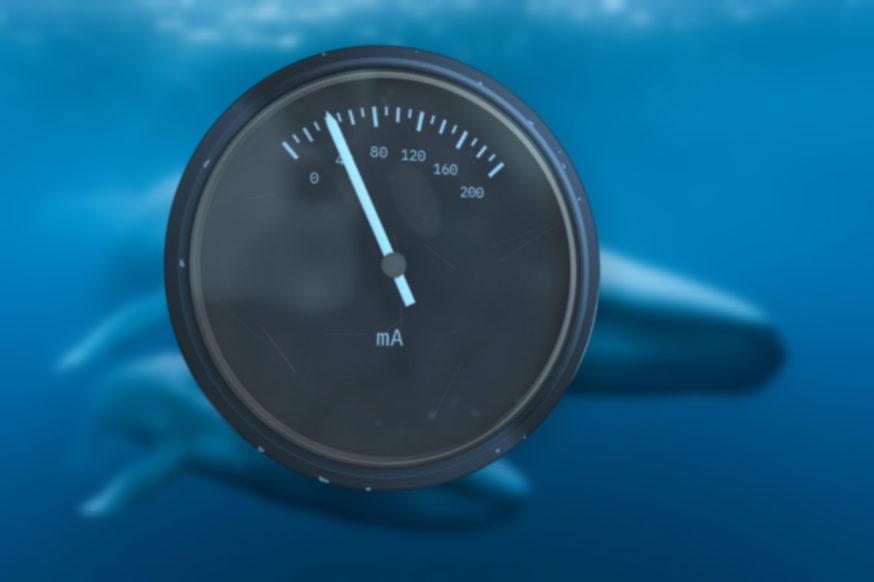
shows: 40 mA
